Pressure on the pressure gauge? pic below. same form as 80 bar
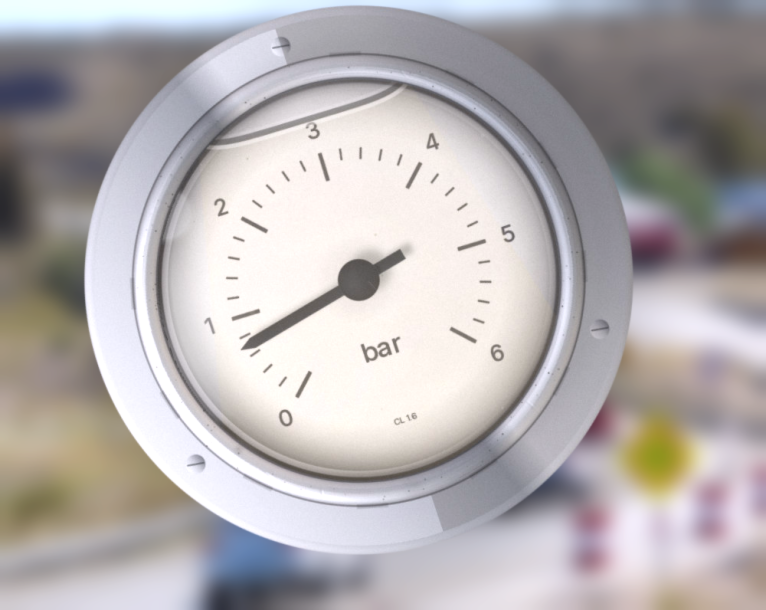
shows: 0.7 bar
